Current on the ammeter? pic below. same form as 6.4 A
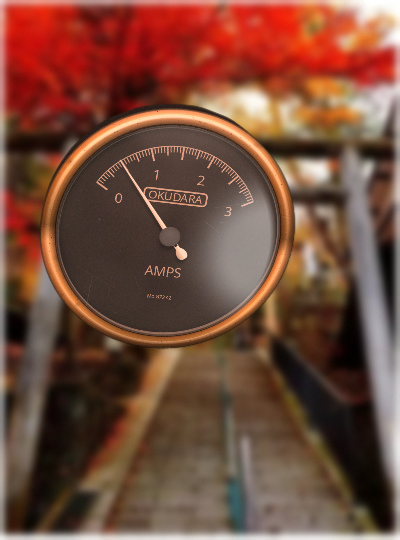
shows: 0.5 A
